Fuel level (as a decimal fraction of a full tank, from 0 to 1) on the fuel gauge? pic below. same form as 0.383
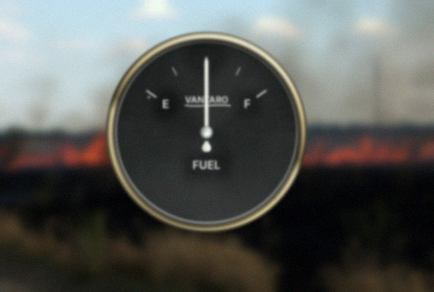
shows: 0.5
